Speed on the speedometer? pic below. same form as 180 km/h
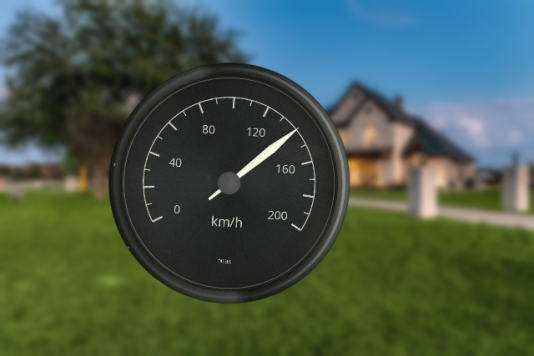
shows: 140 km/h
